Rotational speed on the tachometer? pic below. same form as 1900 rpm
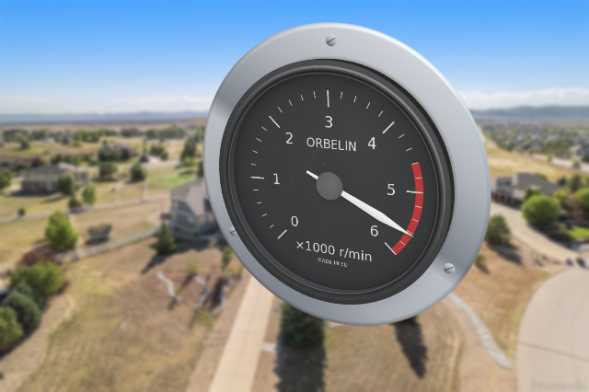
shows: 5600 rpm
